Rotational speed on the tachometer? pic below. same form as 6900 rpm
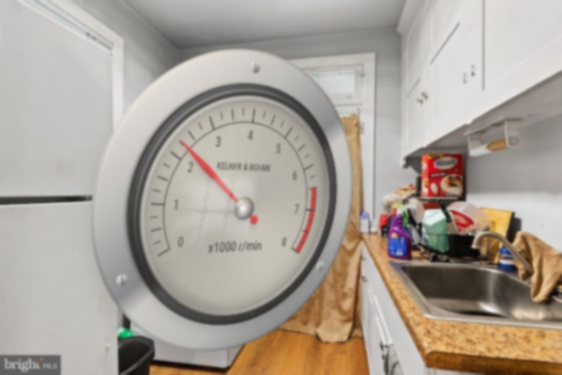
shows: 2250 rpm
